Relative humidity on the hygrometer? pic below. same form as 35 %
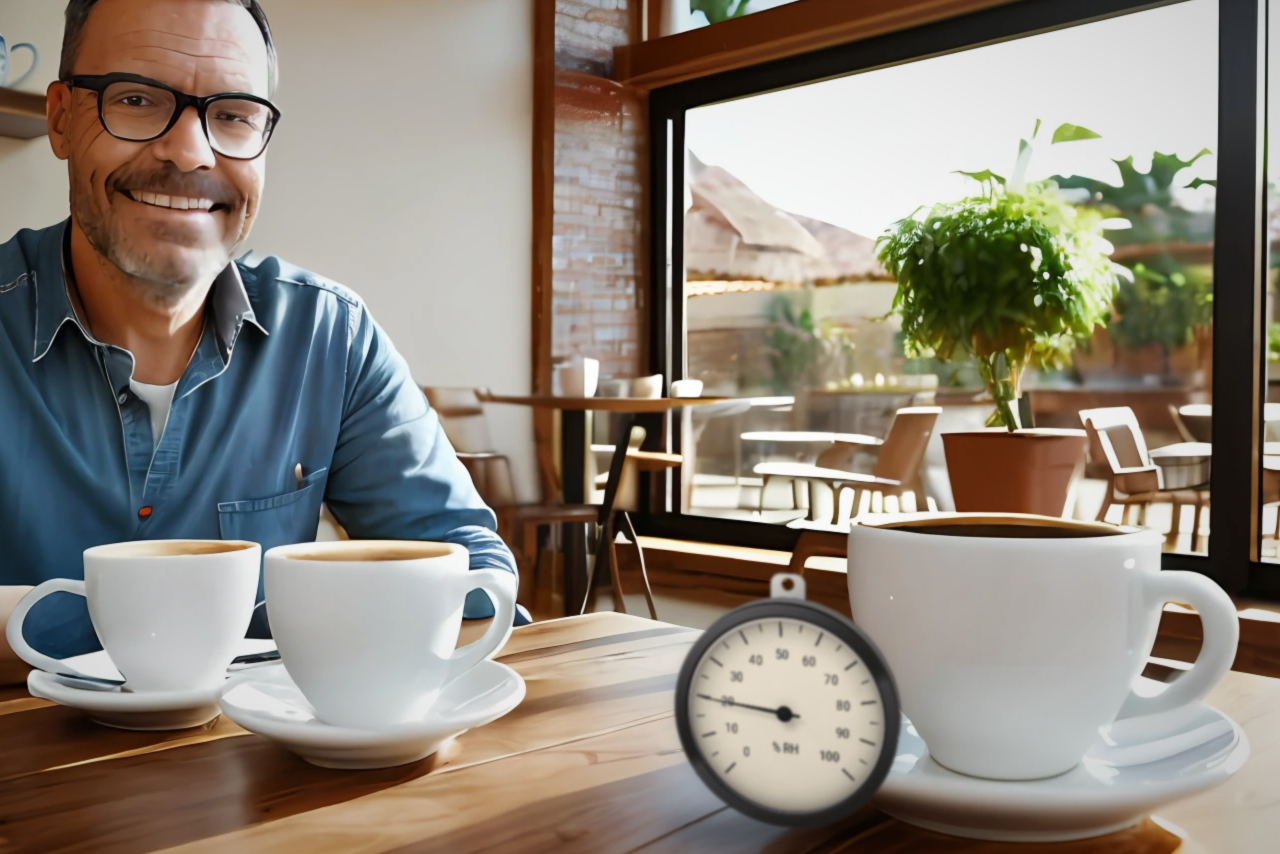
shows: 20 %
